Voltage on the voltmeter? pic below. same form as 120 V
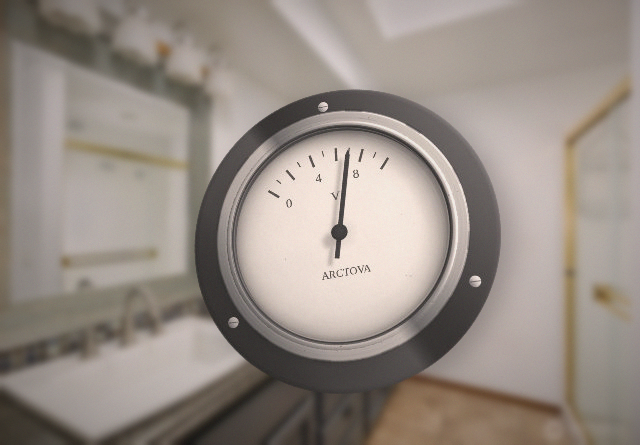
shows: 7 V
